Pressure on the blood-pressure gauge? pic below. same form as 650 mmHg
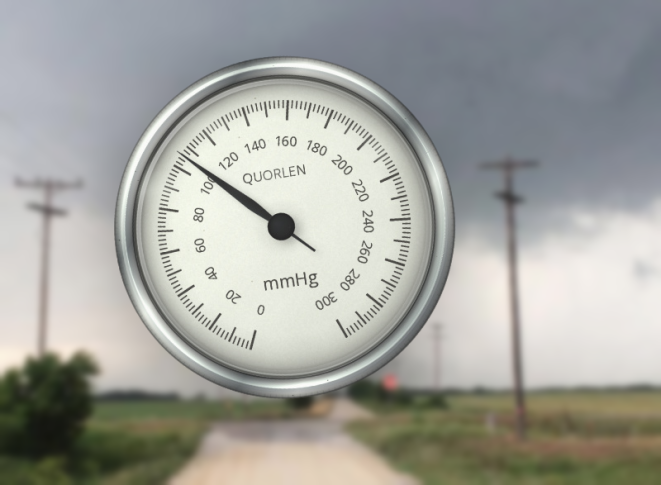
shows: 106 mmHg
